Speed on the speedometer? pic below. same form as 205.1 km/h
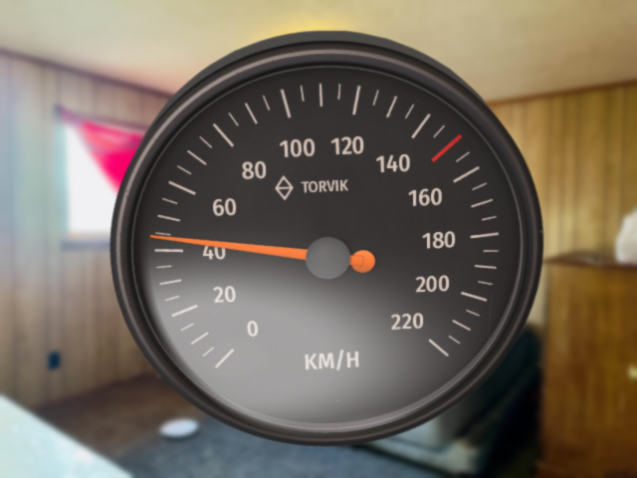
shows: 45 km/h
